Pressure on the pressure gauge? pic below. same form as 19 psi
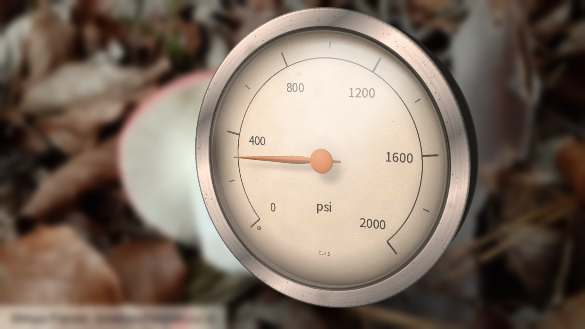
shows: 300 psi
